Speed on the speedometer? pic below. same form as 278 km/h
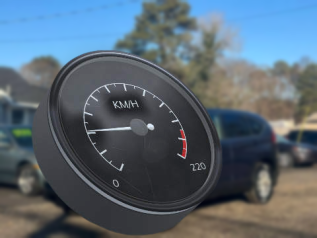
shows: 40 km/h
